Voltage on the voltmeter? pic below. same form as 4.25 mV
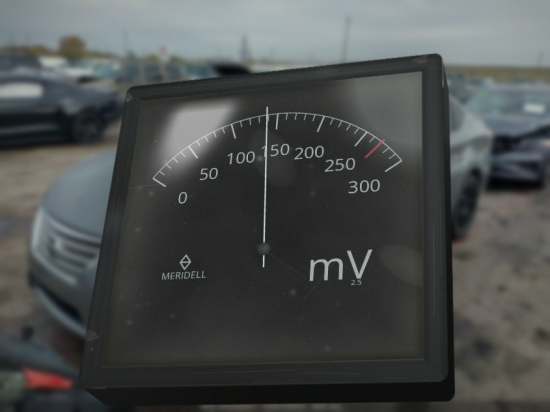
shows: 140 mV
